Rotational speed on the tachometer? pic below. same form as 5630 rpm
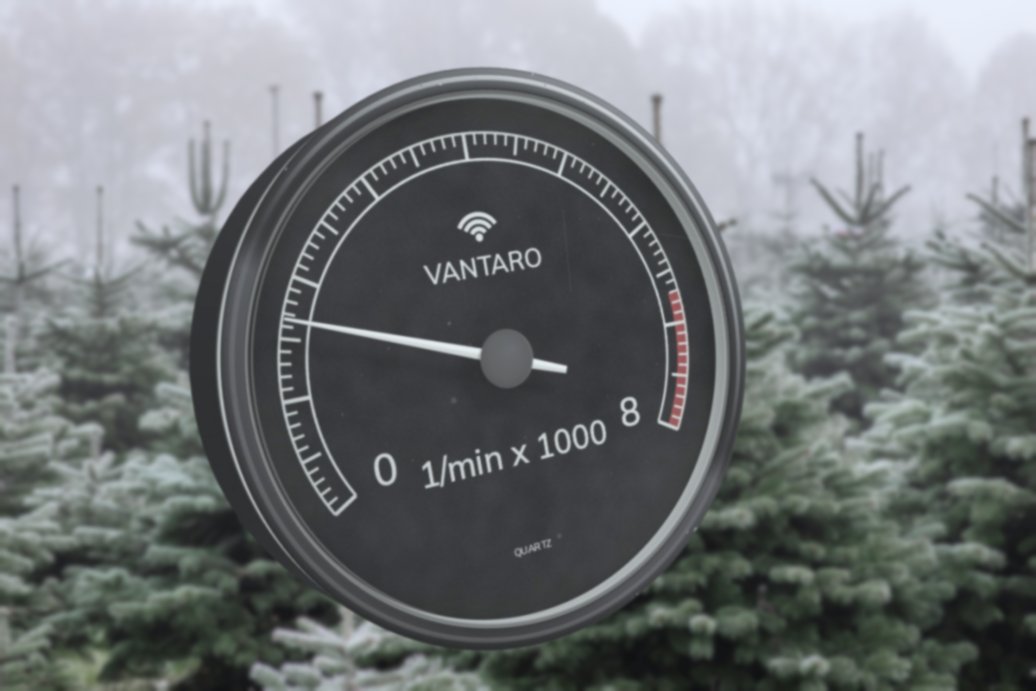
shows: 1650 rpm
